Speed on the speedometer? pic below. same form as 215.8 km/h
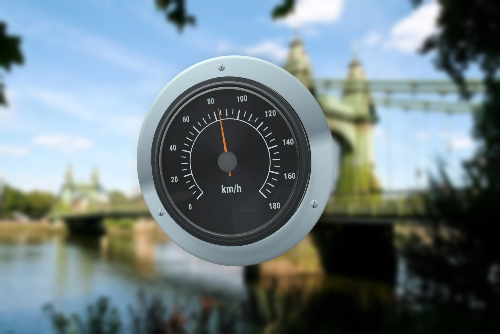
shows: 85 km/h
